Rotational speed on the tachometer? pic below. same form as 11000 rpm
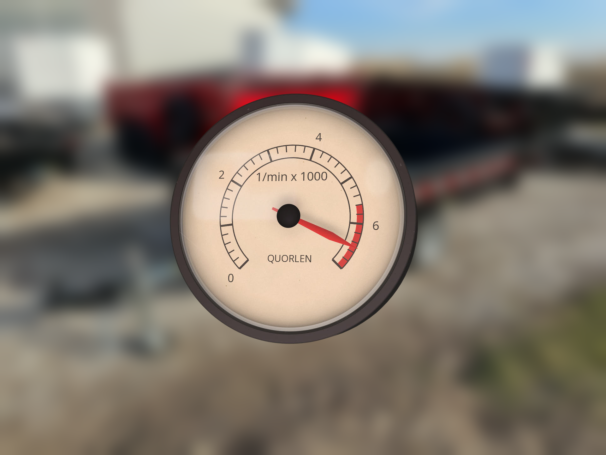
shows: 6500 rpm
